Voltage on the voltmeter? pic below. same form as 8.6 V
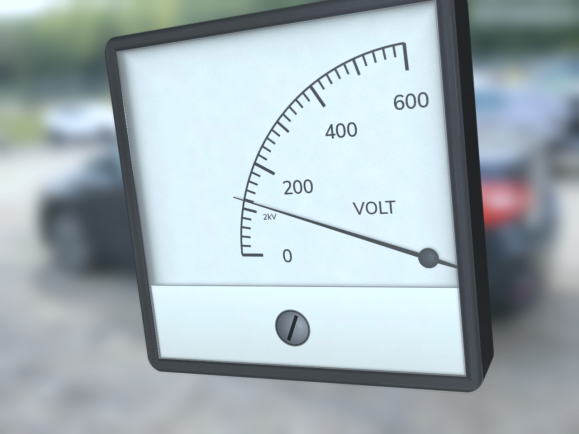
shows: 120 V
